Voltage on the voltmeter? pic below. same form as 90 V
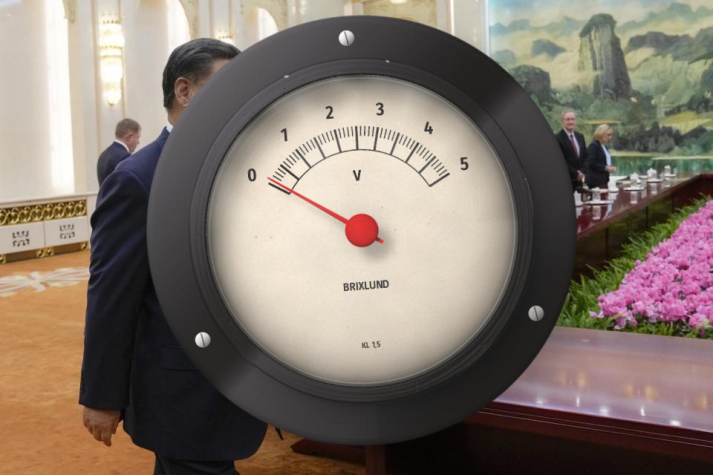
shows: 0.1 V
